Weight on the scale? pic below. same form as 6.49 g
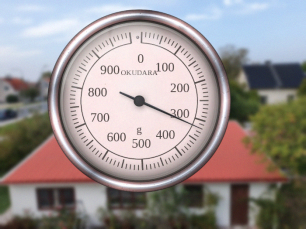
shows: 320 g
